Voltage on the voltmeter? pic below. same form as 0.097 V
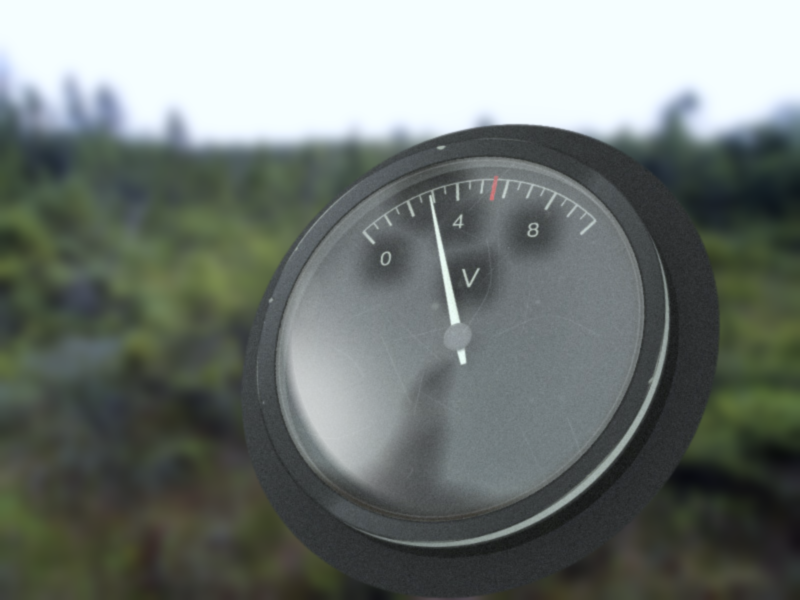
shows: 3 V
